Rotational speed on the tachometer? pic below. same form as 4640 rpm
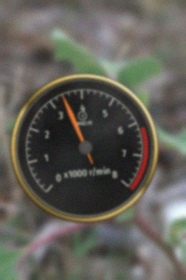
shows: 3400 rpm
